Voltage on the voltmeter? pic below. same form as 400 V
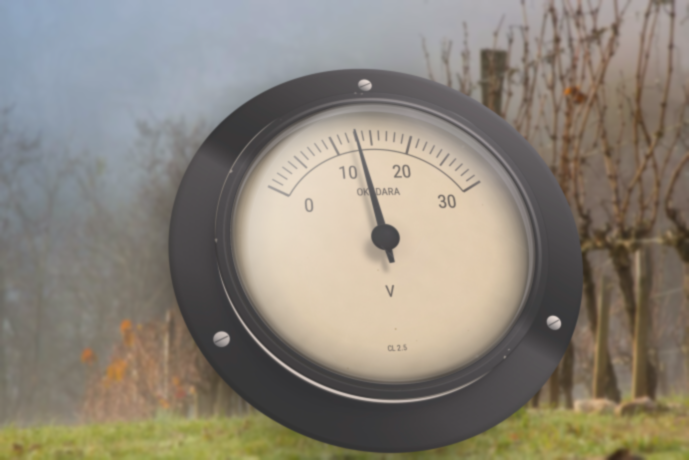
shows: 13 V
